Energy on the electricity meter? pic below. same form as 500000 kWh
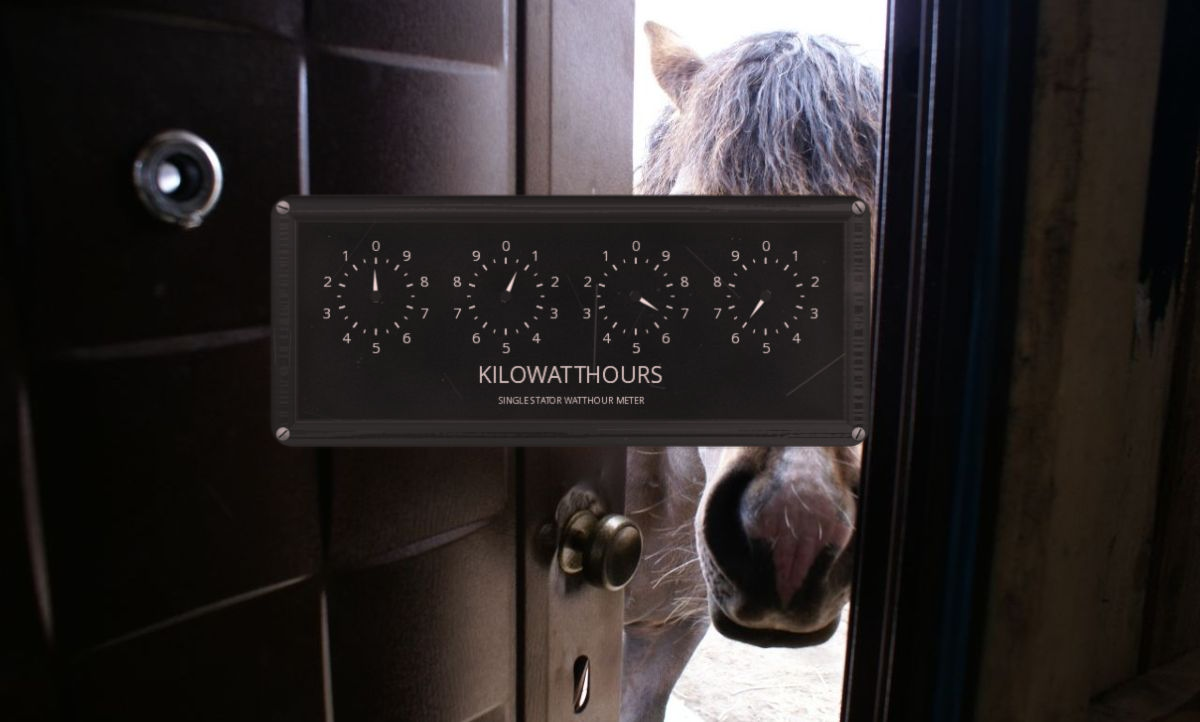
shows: 66 kWh
